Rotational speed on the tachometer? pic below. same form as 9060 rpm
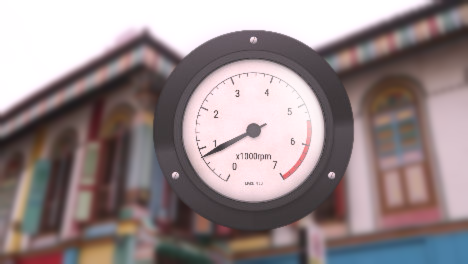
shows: 800 rpm
